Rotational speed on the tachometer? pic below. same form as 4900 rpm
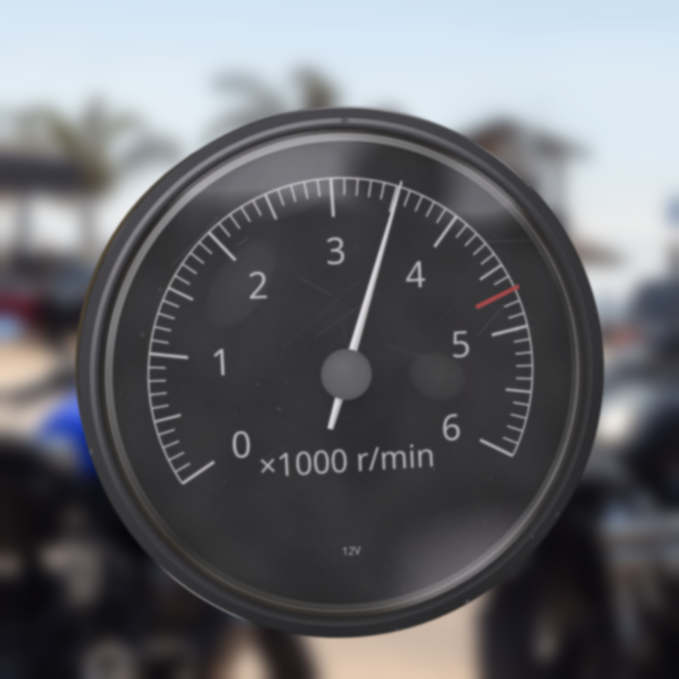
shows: 3500 rpm
